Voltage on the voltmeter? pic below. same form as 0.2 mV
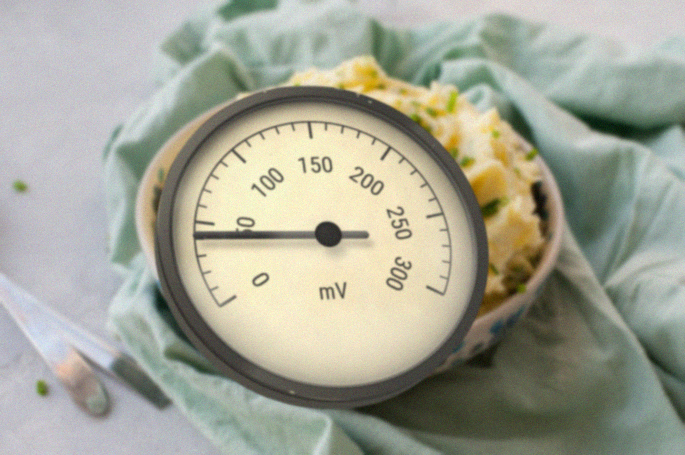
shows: 40 mV
